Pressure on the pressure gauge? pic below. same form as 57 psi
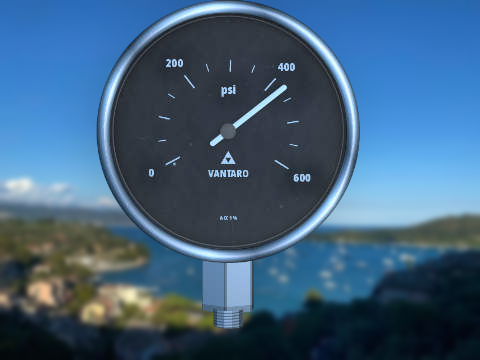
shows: 425 psi
